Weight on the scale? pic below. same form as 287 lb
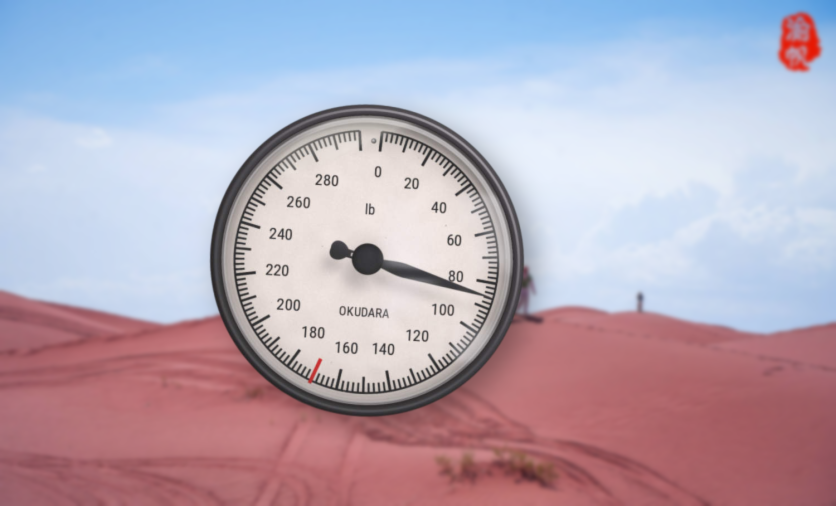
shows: 86 lb
